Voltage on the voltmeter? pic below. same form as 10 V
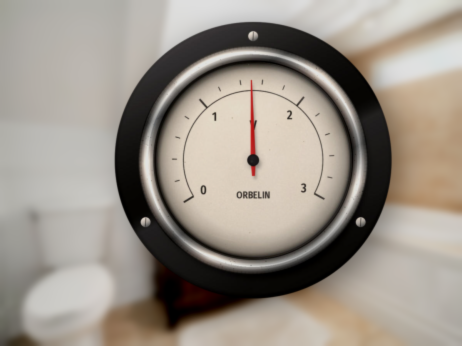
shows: 1.5 V
